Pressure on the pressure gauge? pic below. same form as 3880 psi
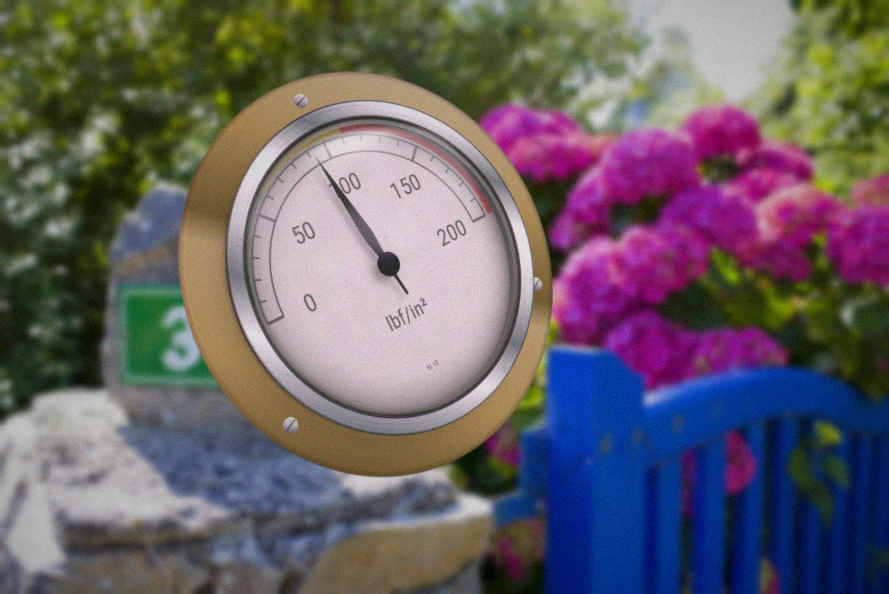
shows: 90 psi
